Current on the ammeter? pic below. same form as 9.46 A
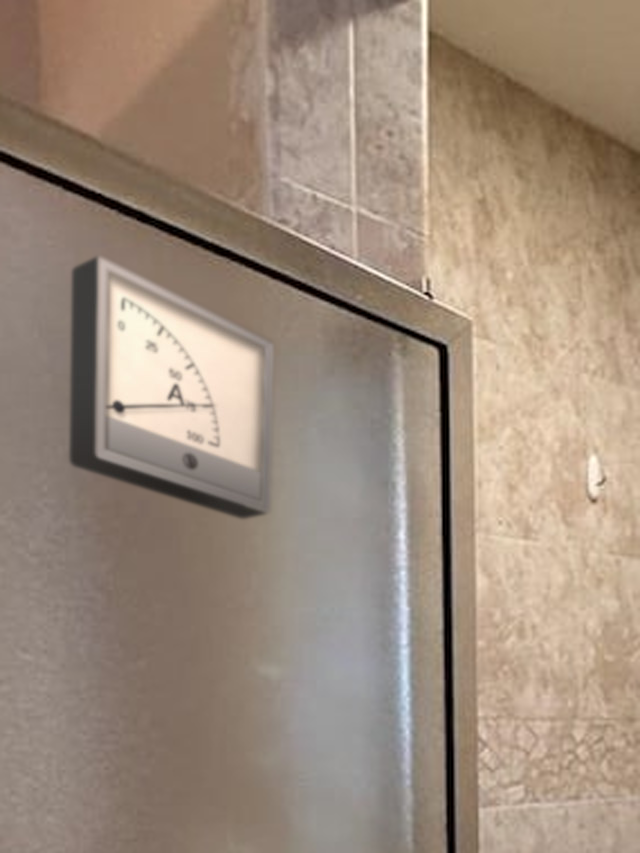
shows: 75 A
